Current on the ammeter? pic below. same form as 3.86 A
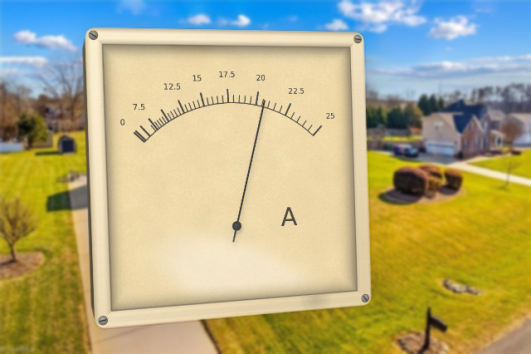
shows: 20.5 A
